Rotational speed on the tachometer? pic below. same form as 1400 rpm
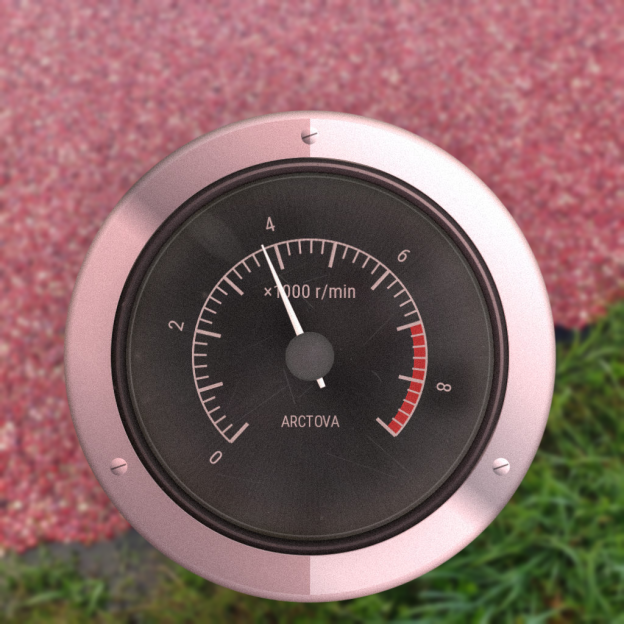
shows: 3800 rpm
